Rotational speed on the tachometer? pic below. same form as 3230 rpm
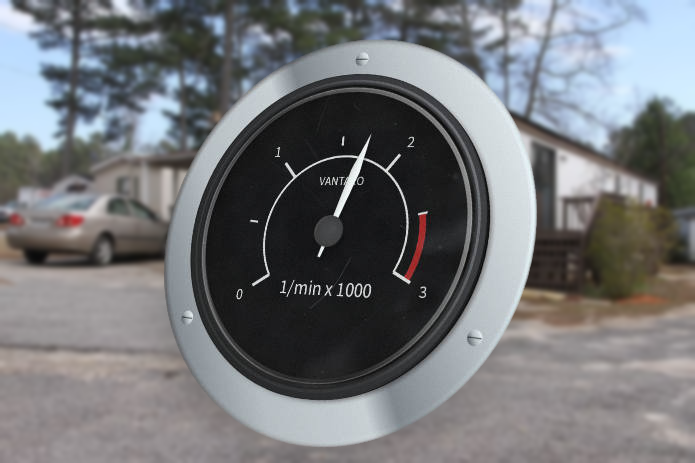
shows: 1750 rpm
